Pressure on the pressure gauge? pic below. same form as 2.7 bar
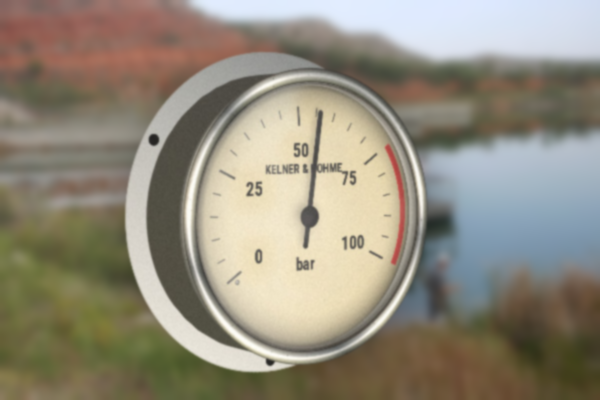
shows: 55 bar
